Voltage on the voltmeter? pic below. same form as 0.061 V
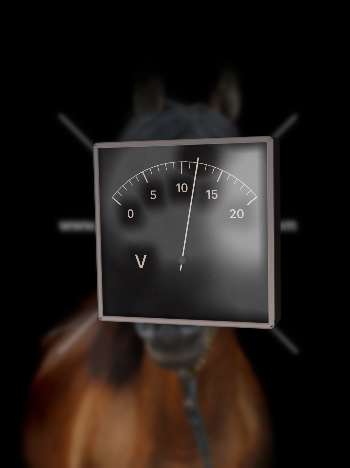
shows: 12 V
